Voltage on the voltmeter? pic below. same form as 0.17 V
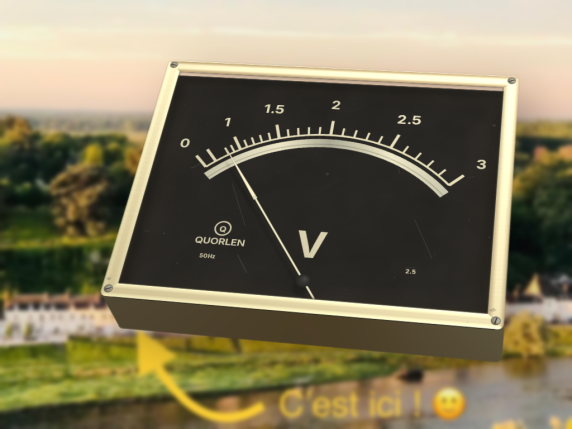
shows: 0.8 V
